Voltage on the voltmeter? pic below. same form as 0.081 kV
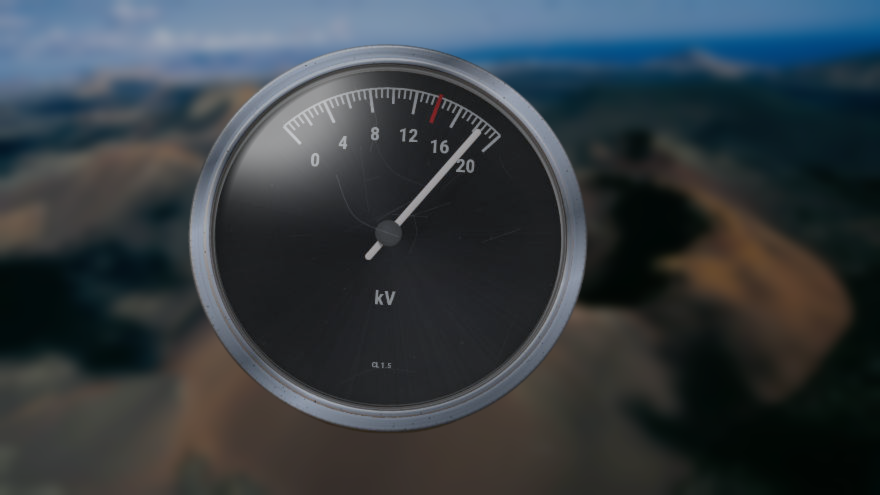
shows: 18.5 kV
